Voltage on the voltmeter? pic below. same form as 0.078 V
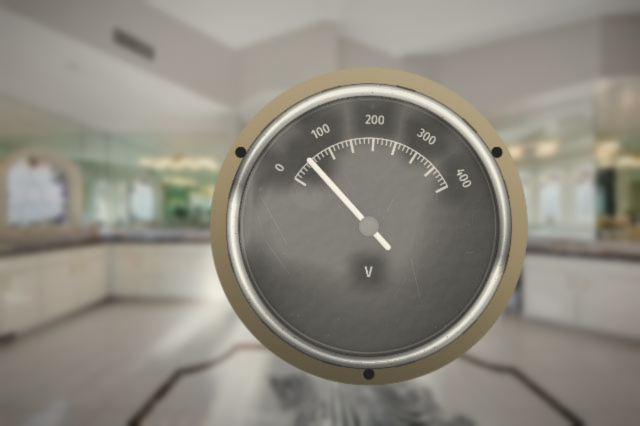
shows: 50 V
